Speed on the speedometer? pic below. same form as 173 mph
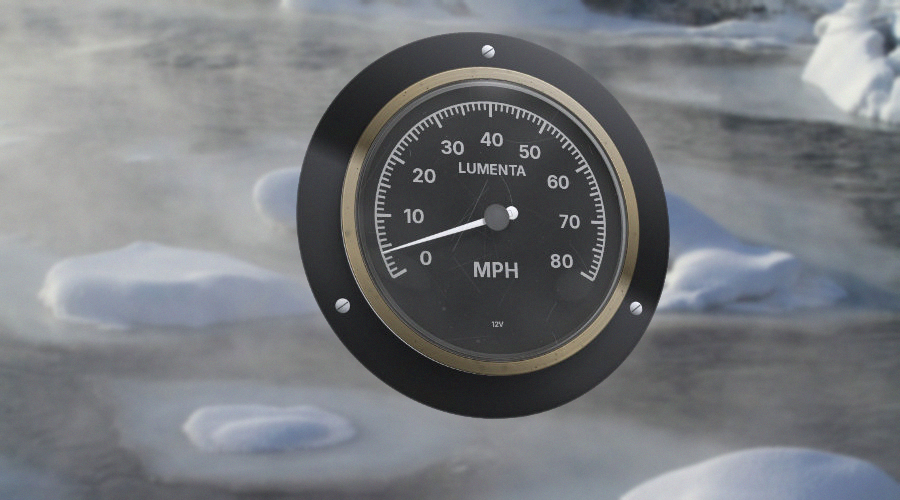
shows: 4 mph
